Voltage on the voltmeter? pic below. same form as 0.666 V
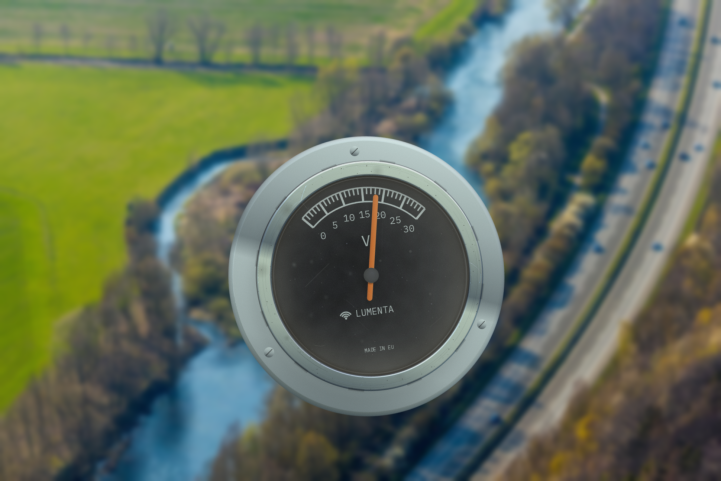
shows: 18 V
